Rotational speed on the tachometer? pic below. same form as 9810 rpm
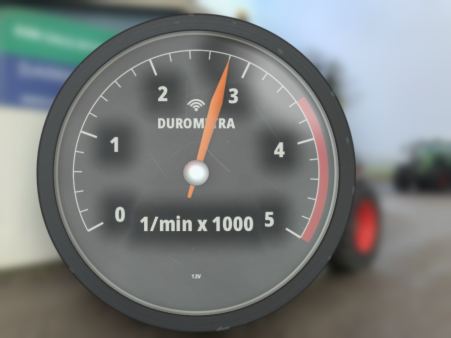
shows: 2800 rpm
